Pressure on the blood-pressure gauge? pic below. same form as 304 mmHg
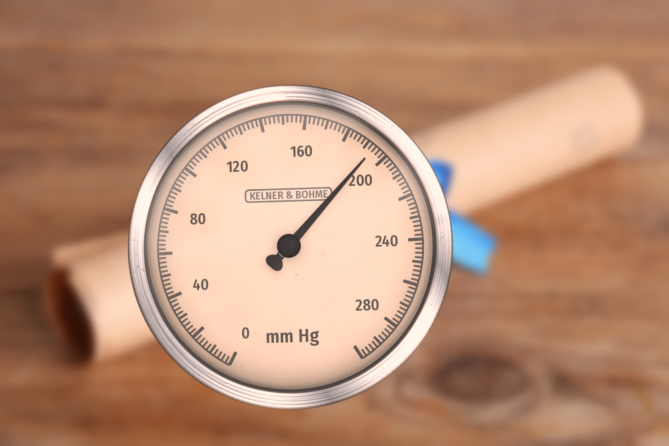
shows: 194 mmHg
